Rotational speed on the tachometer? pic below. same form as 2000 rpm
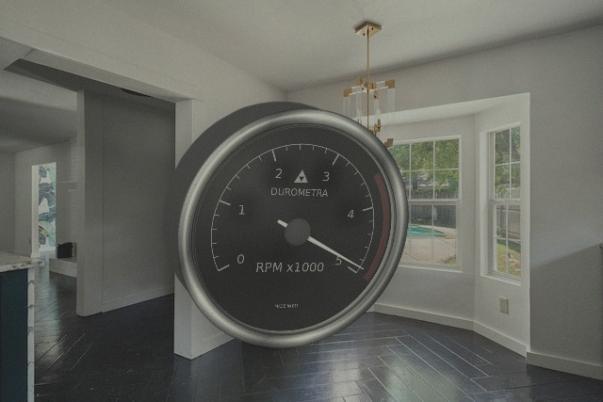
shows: 4900 rpm
